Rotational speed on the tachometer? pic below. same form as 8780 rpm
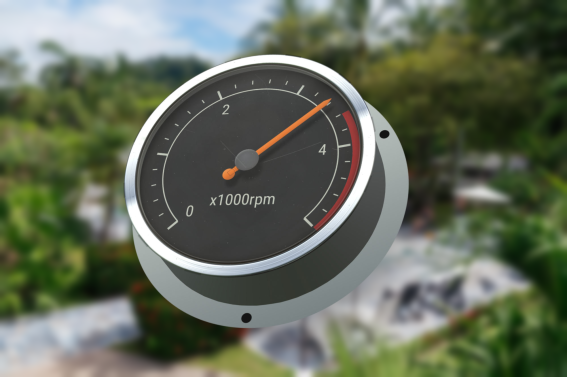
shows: 3400 rpm
